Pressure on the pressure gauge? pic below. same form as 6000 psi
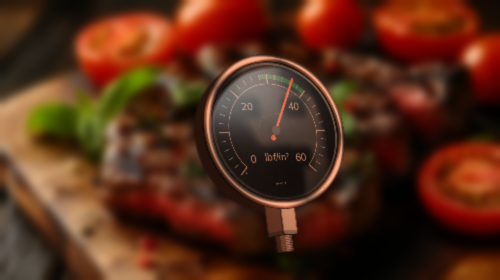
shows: 36 psi
